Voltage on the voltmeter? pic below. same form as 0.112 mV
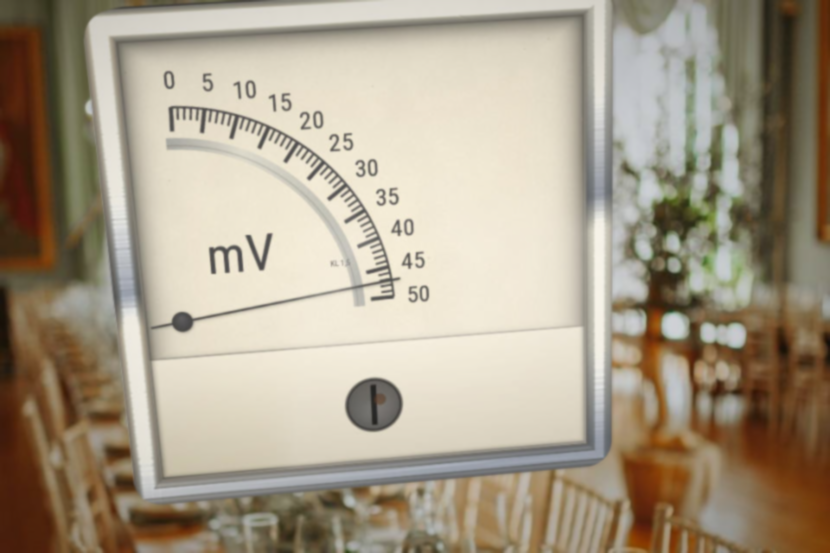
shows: 47 mV
